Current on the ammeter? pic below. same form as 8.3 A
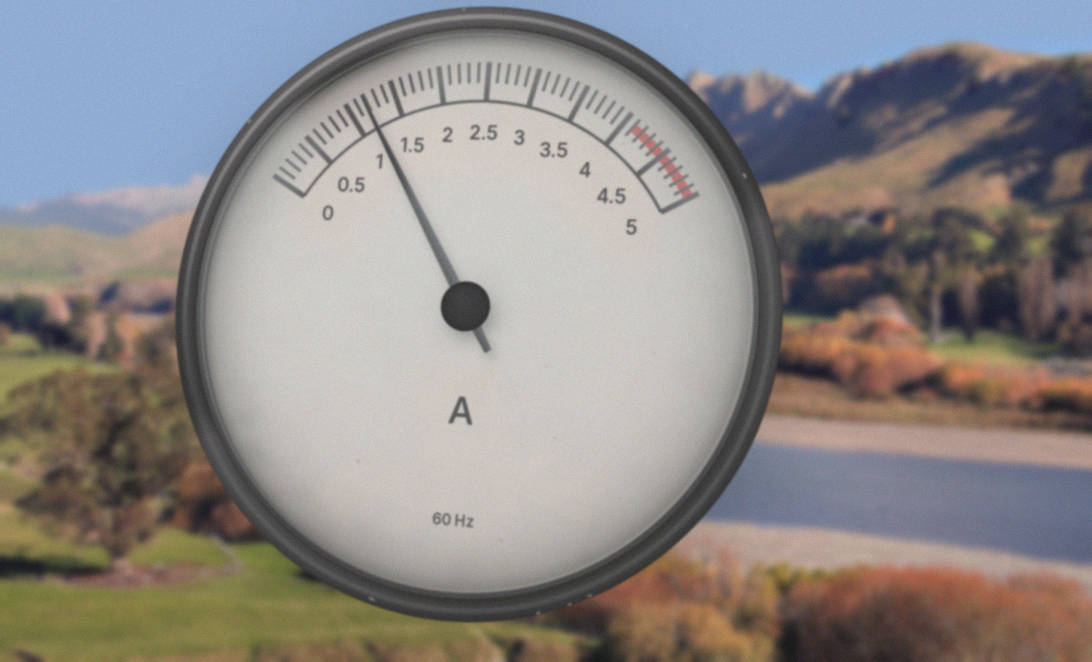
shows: 1.2 A
